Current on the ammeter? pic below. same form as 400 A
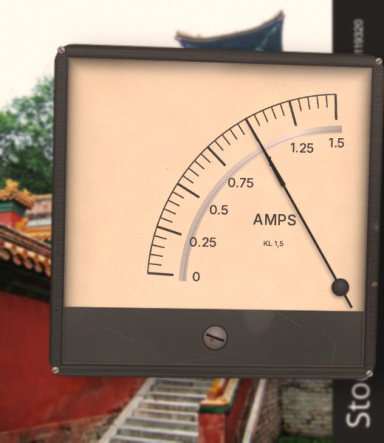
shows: 1 A
